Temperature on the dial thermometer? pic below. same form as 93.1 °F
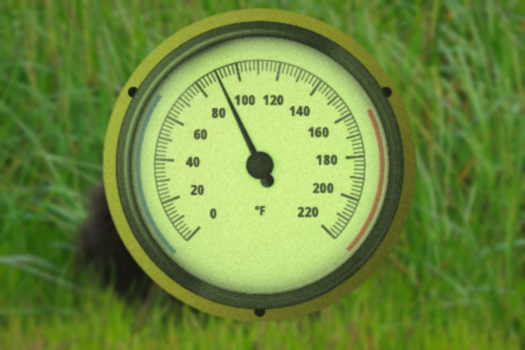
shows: 90 °F
